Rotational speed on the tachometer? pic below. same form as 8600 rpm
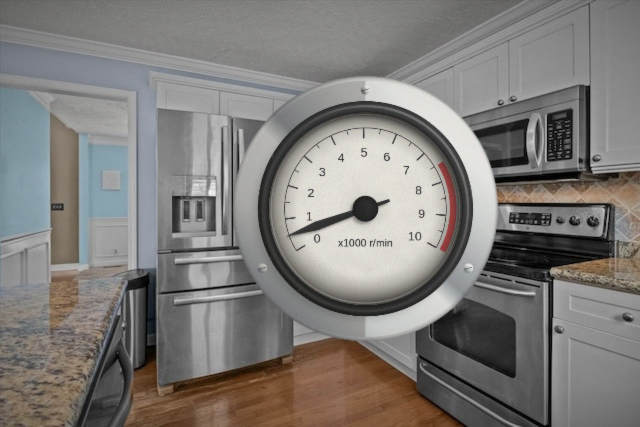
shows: 500 rpm
